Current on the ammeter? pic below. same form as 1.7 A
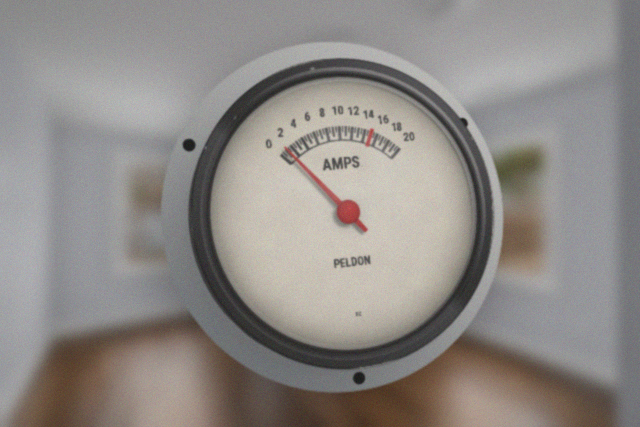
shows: 1 A
